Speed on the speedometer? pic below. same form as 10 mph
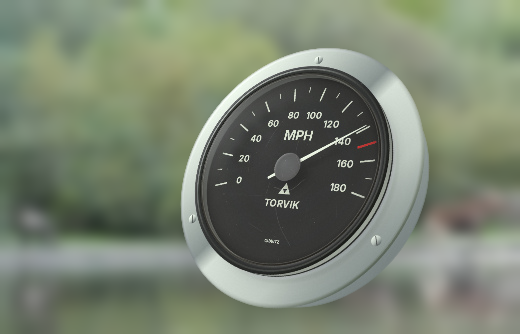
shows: 140 mph
